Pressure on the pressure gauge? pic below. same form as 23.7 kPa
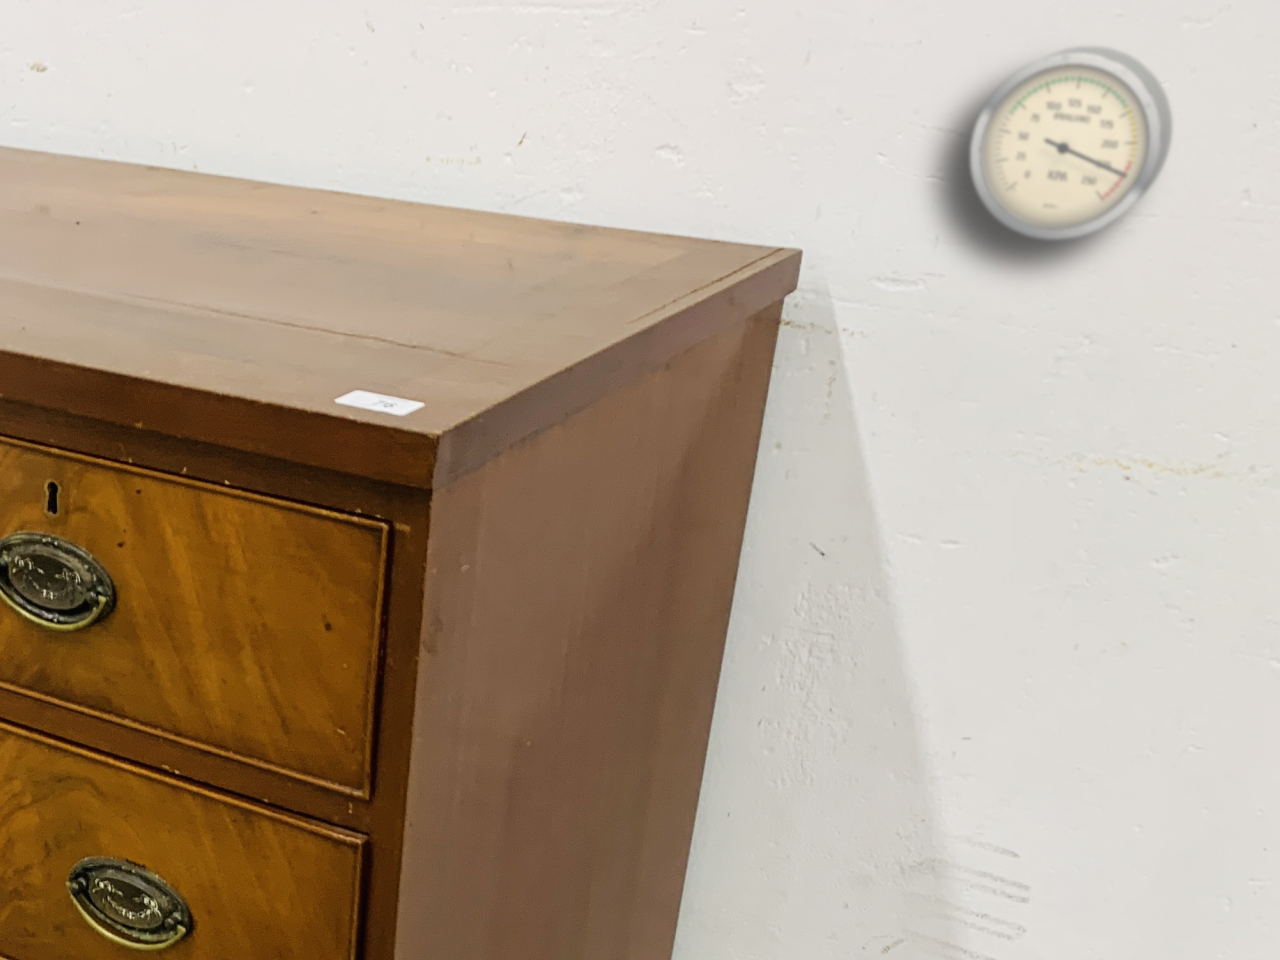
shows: 225 kPa
